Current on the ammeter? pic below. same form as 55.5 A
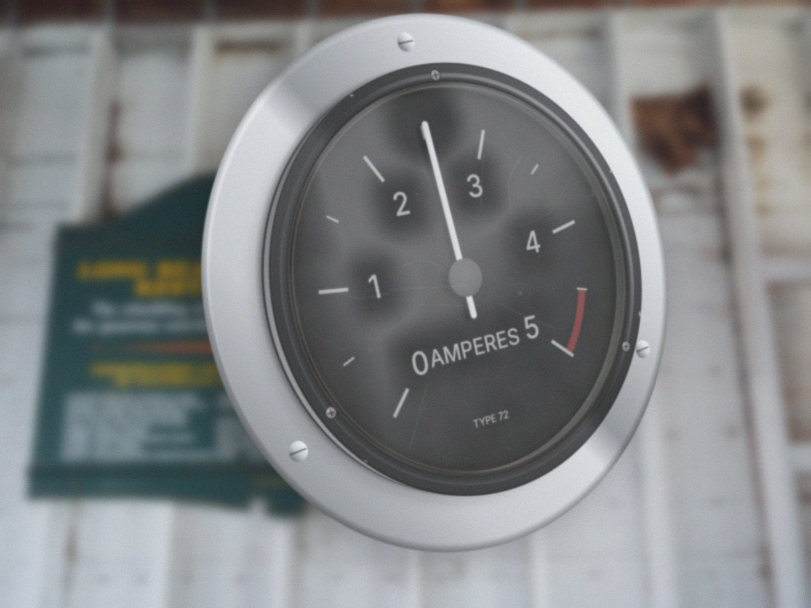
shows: 2.5 A
